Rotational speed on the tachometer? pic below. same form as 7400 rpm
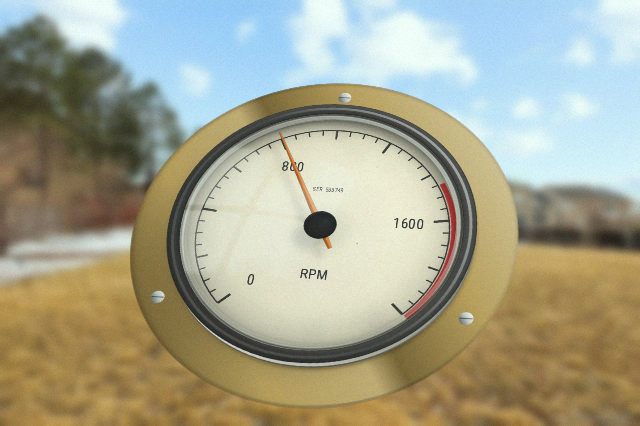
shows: 800 rpm
